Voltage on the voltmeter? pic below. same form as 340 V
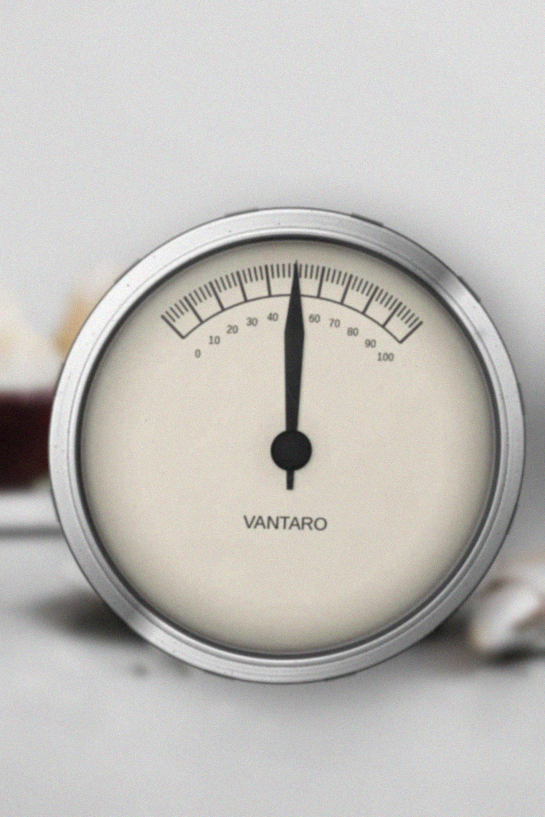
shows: 50 V
